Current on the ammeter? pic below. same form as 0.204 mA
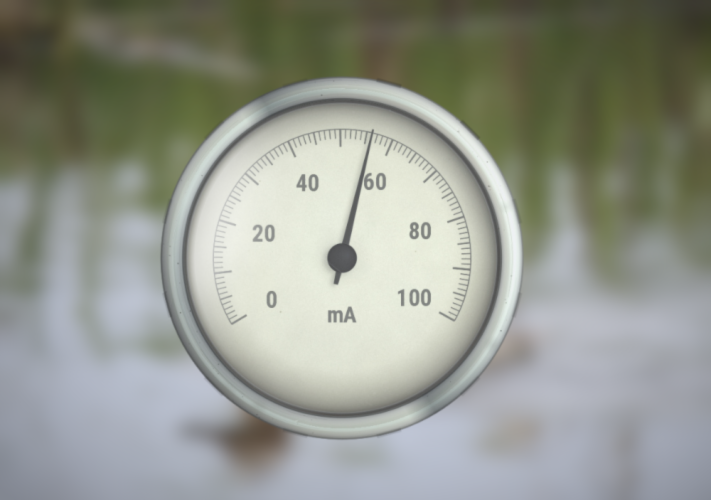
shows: 56 mA
